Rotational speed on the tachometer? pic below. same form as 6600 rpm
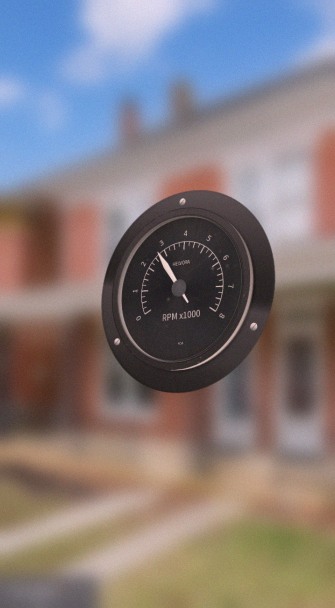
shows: 2750 rpm
